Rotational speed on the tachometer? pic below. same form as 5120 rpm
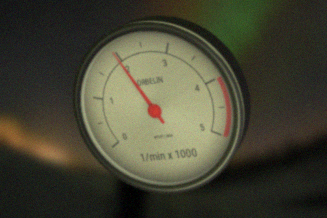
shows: 2000 rpm
